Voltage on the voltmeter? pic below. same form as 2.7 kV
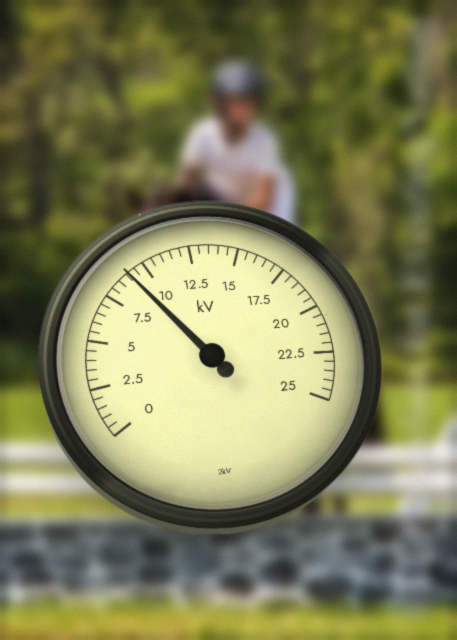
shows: 9 kV
